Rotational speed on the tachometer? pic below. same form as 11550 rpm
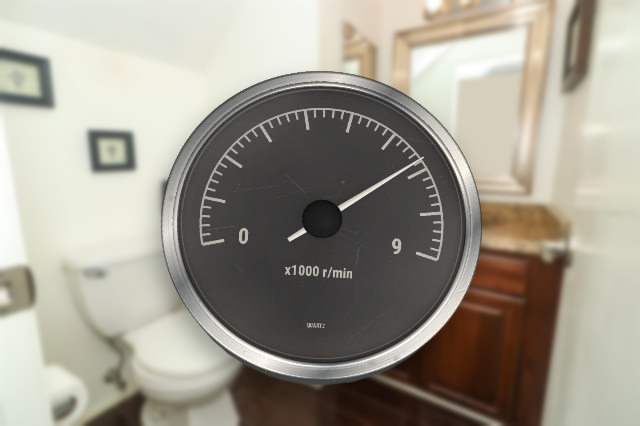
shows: 6800 rpm
